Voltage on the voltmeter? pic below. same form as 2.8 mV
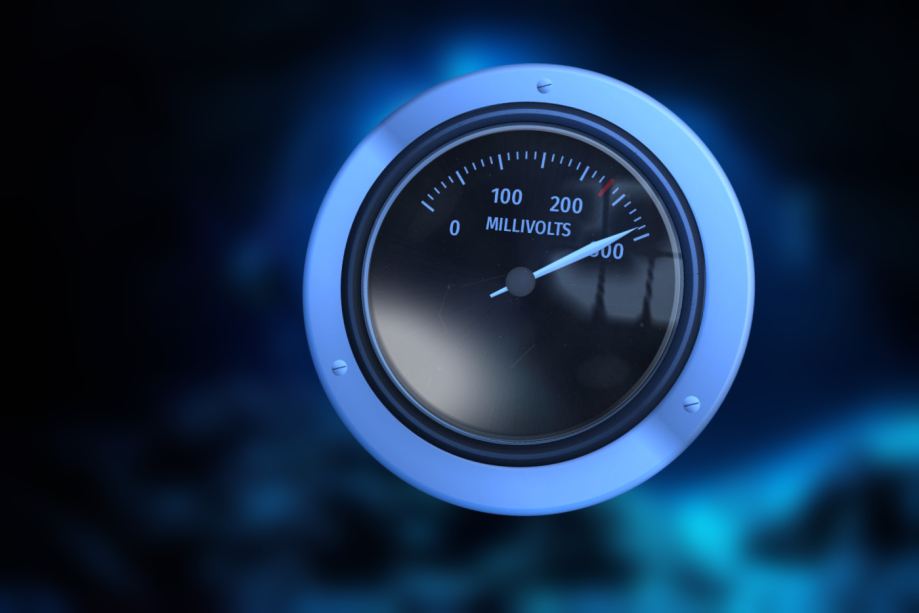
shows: 290 mV
